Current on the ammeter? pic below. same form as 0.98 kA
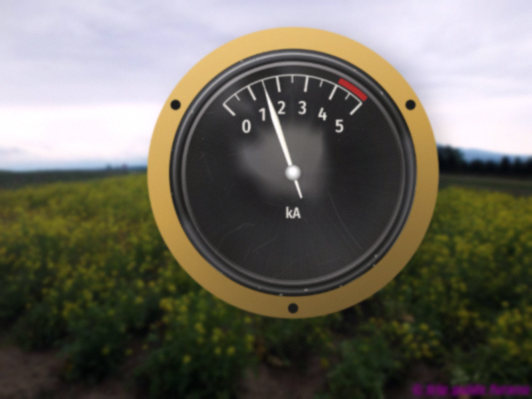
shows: 1.5 kA
